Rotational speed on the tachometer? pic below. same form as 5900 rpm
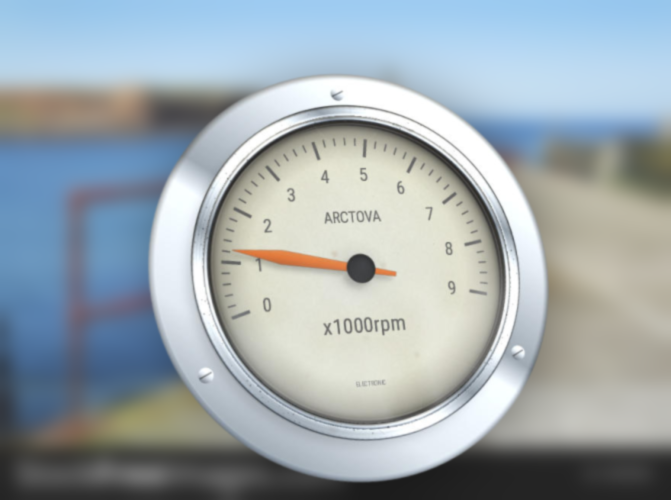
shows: 1200 rpm
